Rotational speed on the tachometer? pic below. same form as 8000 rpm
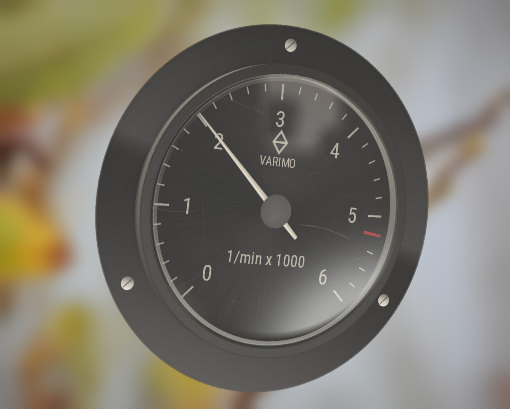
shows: 2000 rpm
